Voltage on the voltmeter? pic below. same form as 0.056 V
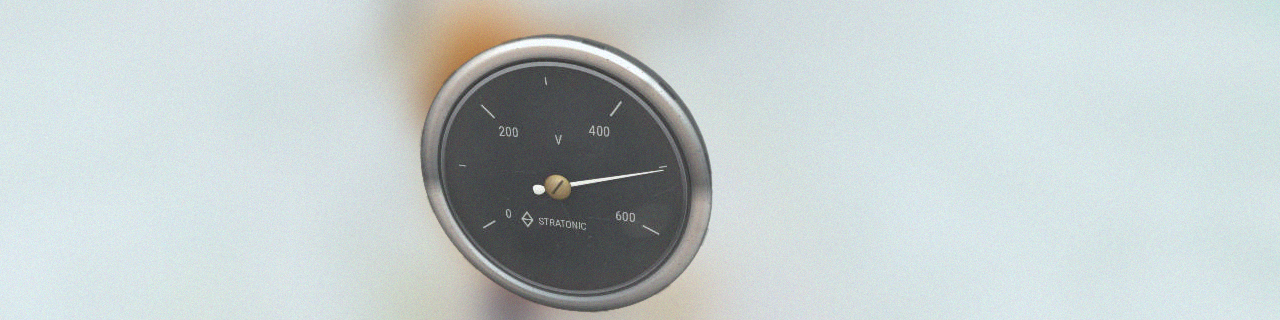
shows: 500 V
